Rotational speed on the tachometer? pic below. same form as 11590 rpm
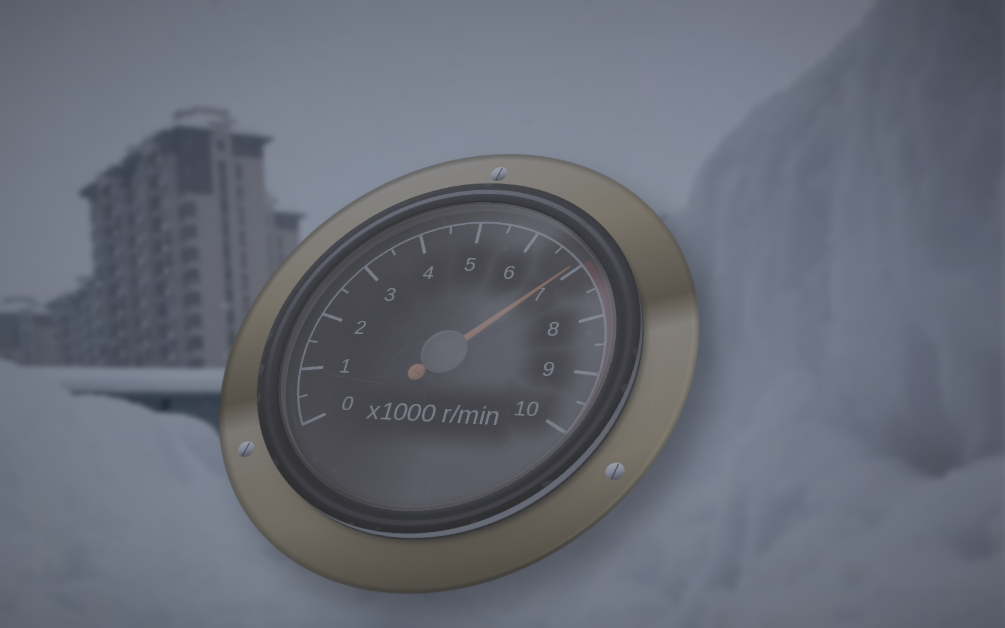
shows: 7000 rpm
